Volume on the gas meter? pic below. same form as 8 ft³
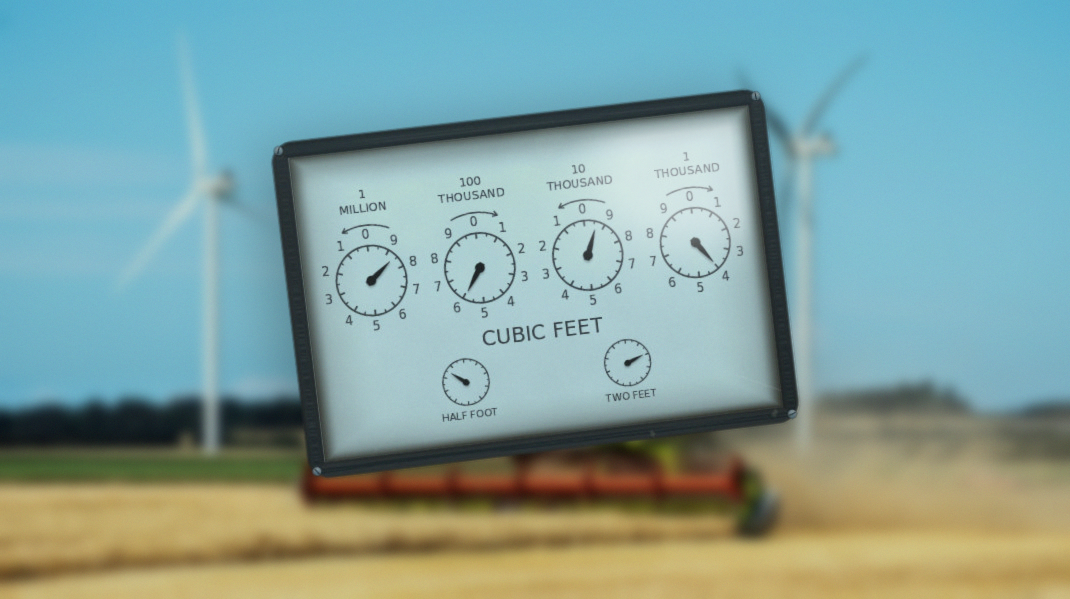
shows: 859400 ft³
